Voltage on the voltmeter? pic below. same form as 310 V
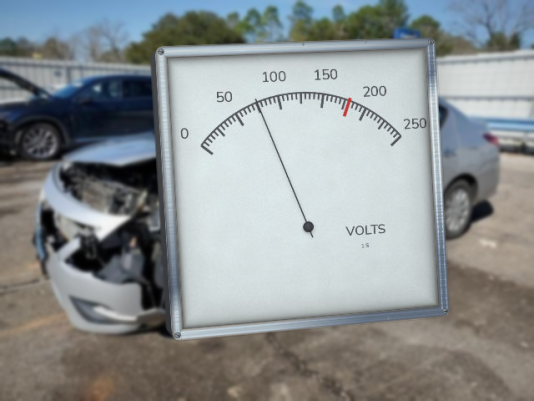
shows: 75 V
